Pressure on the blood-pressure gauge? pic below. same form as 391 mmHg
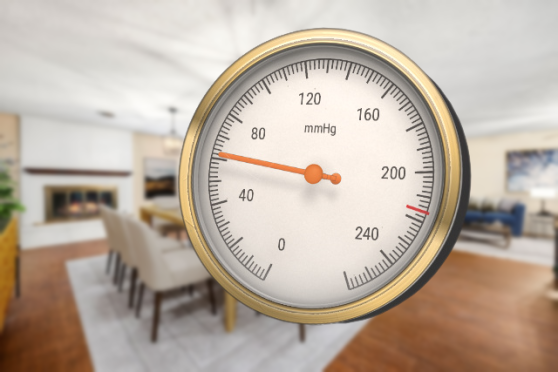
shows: 62 mmHg
